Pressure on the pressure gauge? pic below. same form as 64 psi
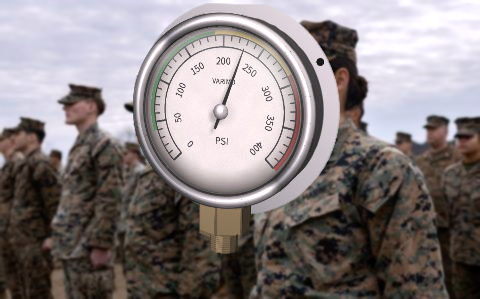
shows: 230 psi
